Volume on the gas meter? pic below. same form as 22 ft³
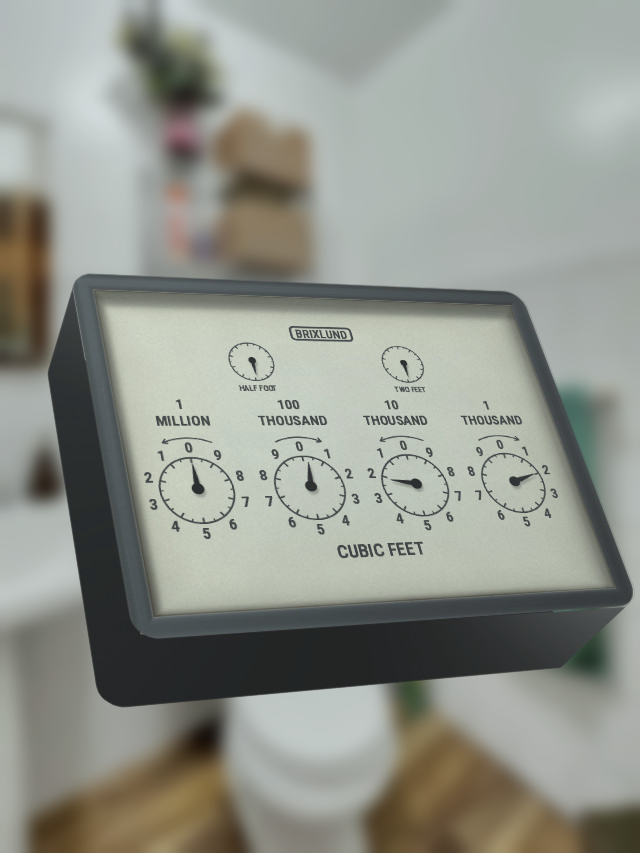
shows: 2200 ft³
